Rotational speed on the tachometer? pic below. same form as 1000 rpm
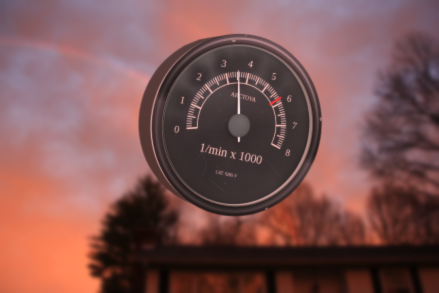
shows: 3500 rpm
